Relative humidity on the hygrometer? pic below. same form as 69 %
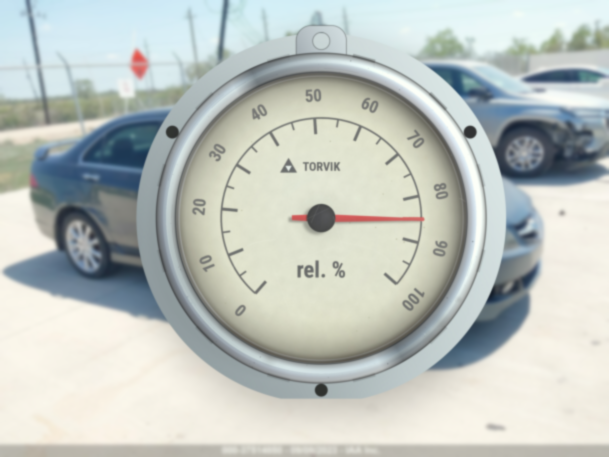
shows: 85 %
